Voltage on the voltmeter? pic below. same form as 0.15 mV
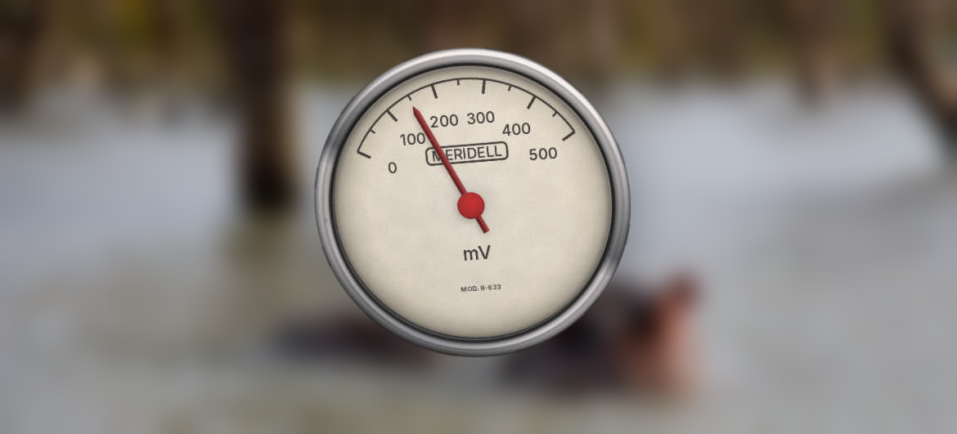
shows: 150 mV
